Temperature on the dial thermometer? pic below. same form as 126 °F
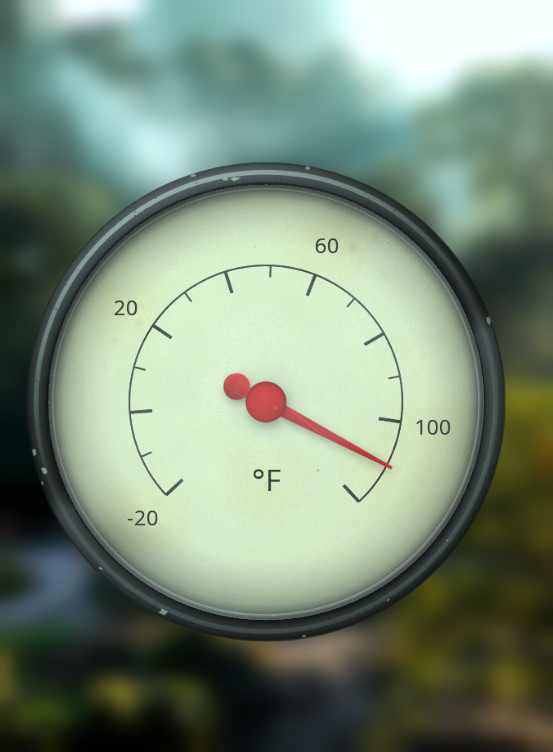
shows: 110 °F
